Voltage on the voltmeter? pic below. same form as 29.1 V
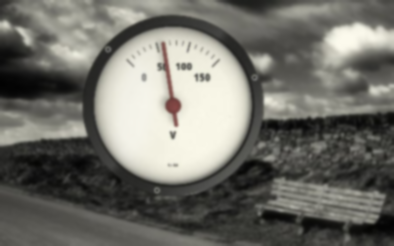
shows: 60 V
